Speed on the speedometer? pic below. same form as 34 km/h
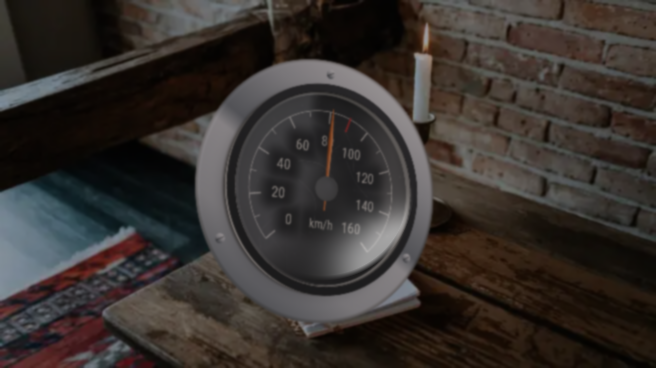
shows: 80 km/h
